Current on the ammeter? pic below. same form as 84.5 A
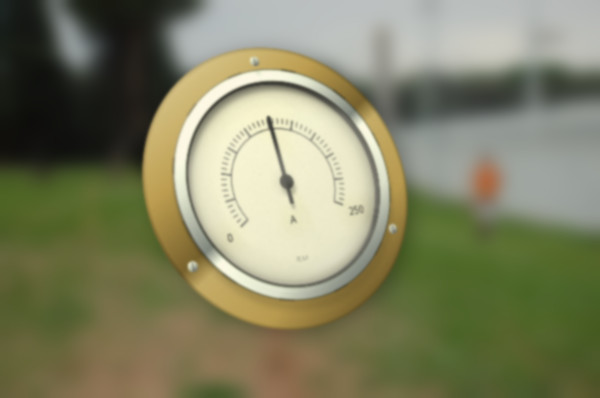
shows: 125 A
